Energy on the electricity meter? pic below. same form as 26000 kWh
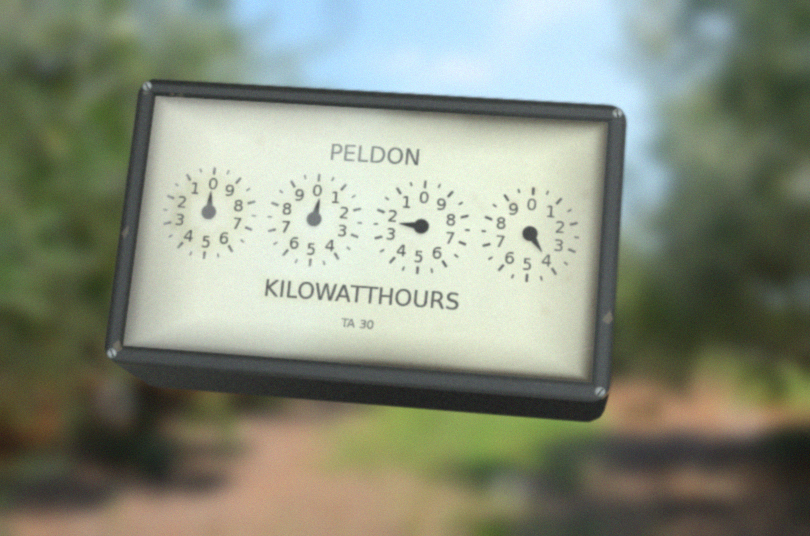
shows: 24 kWh
